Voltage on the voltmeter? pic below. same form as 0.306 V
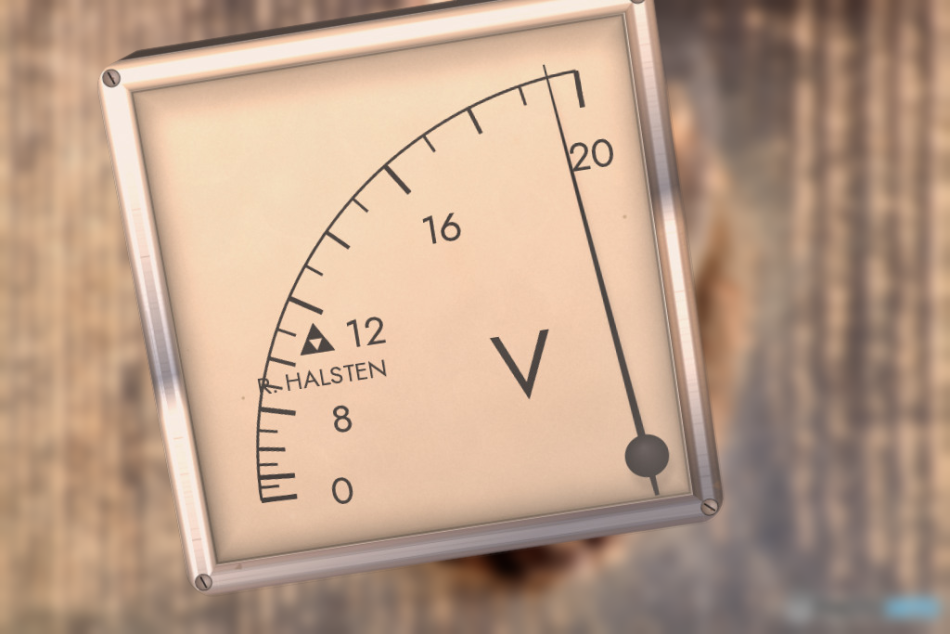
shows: 19.5 V
